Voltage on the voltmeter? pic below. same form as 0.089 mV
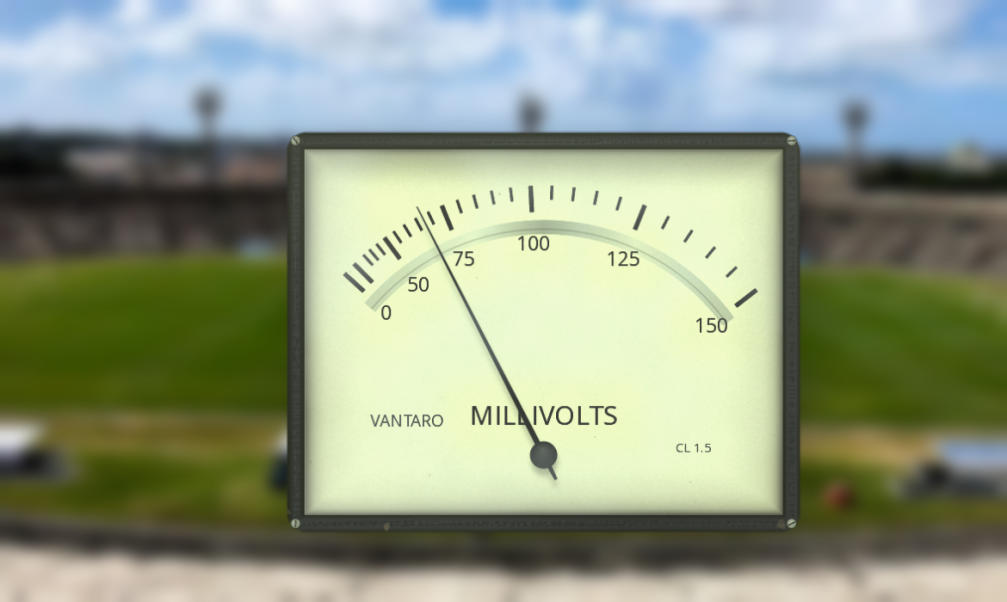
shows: 67.5 mV
